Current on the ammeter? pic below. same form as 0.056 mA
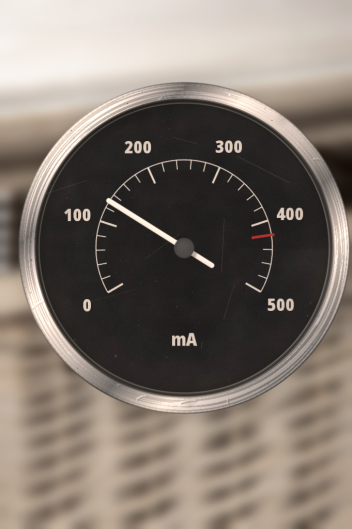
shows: 130 mA
